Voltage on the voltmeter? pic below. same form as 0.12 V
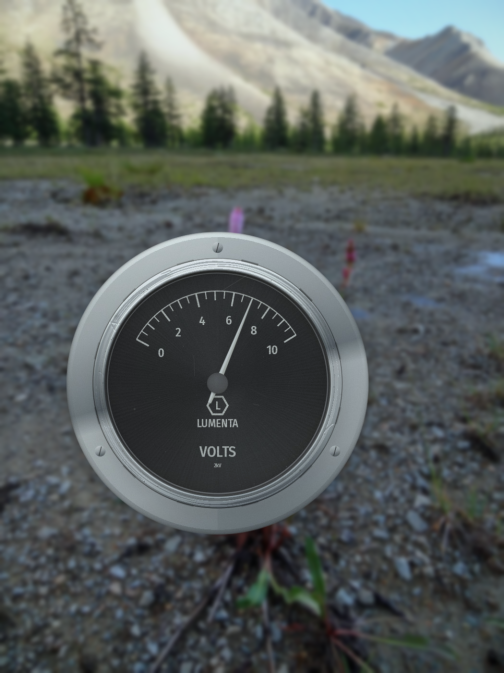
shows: 7 V
